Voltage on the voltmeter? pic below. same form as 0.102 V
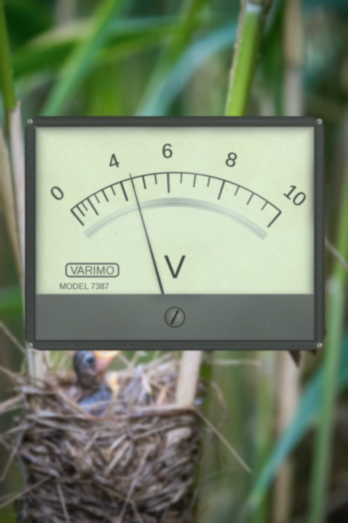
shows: 4.5 V
